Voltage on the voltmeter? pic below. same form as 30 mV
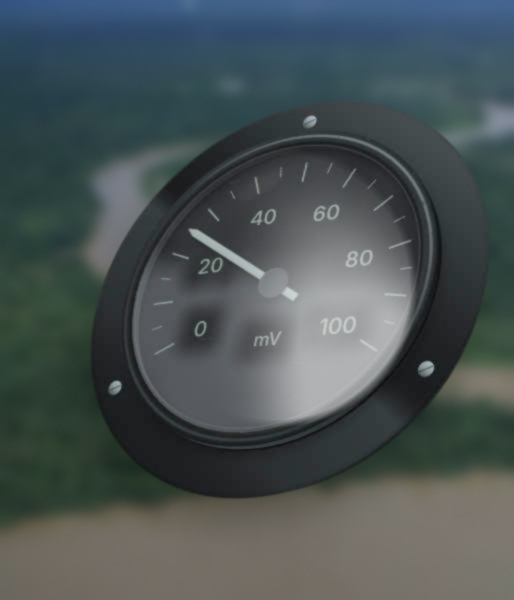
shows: 25 mV
